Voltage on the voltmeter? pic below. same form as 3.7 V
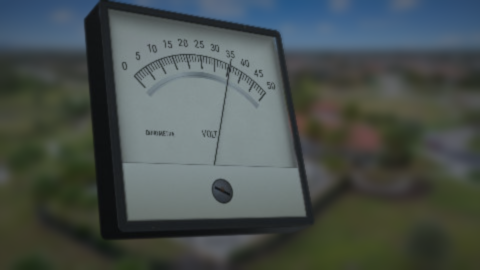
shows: 35 V
